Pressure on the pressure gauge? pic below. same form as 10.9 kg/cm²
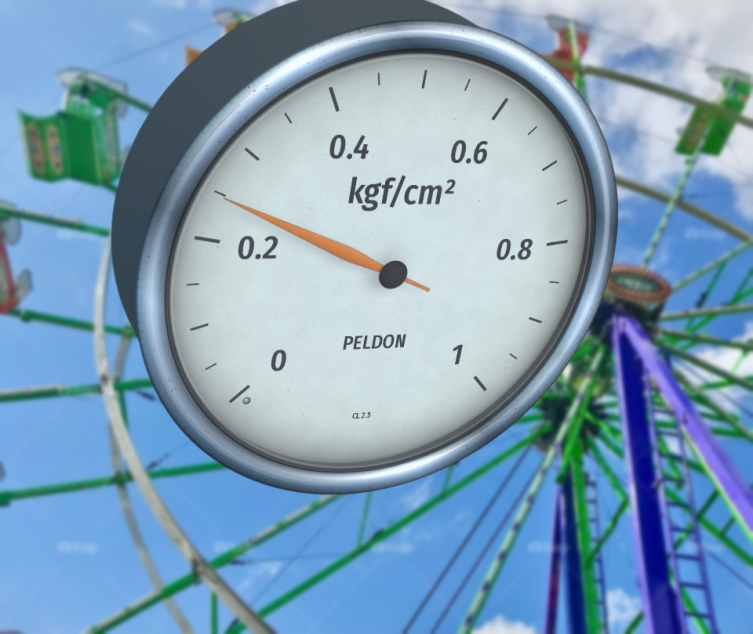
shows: 0.25 kg/cm²
